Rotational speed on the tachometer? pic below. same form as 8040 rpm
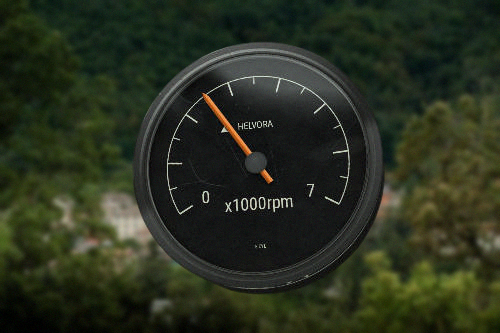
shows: 2500 rpm
